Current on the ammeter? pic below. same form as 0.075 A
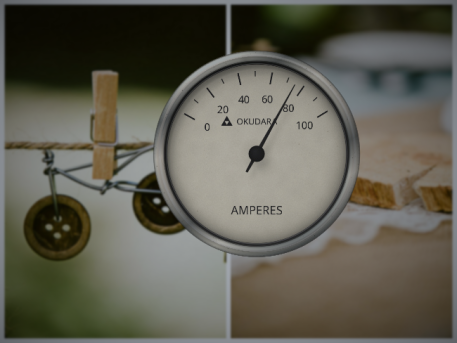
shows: 75 A
